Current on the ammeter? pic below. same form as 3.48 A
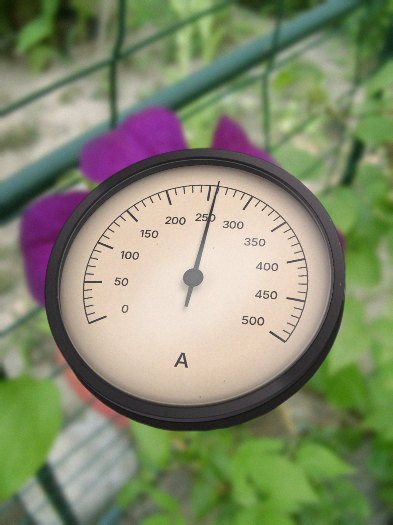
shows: 260 A
